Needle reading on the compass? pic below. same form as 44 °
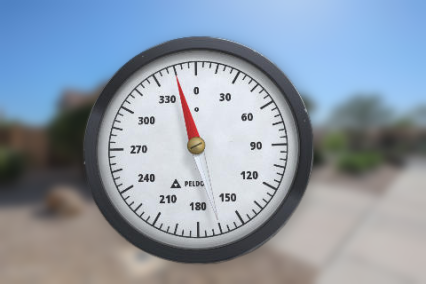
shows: 345 °
